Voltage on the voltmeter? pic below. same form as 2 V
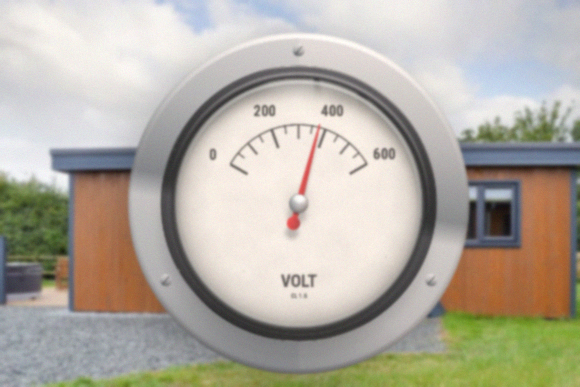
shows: 375 V
